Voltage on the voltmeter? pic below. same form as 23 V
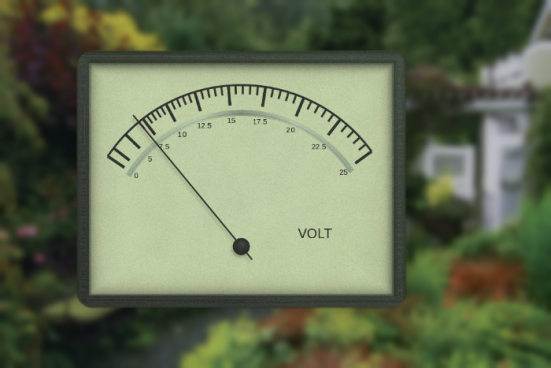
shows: 7 V
